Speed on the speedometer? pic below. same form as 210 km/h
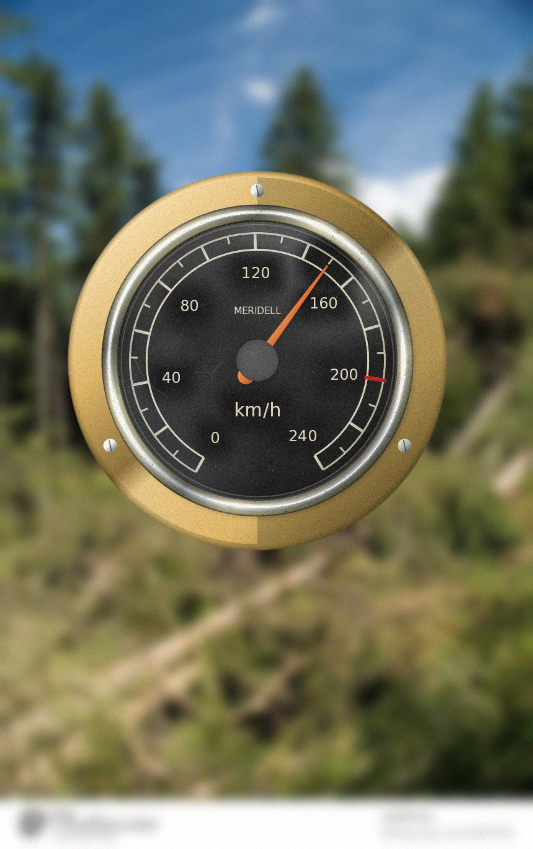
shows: 150 km/h
